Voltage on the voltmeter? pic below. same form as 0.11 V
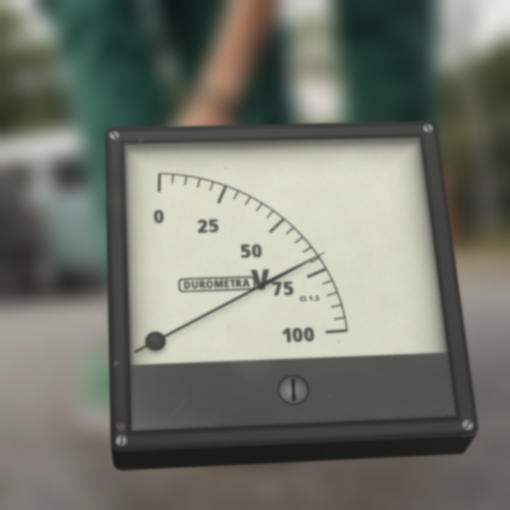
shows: 70 V
